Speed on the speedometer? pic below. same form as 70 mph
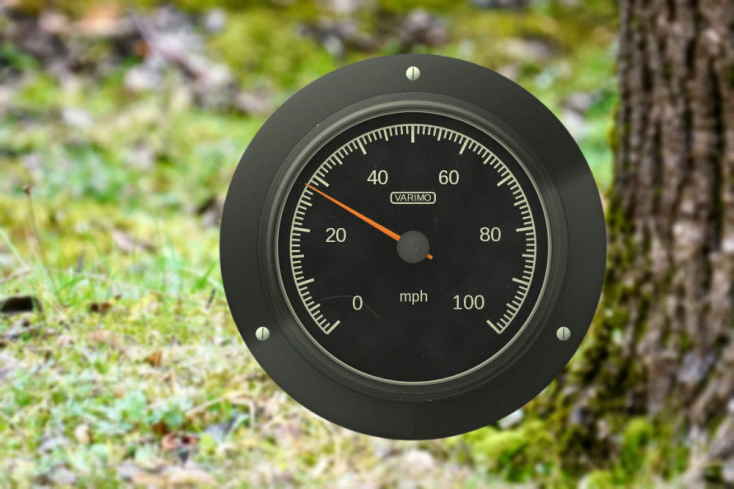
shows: 28 mph
